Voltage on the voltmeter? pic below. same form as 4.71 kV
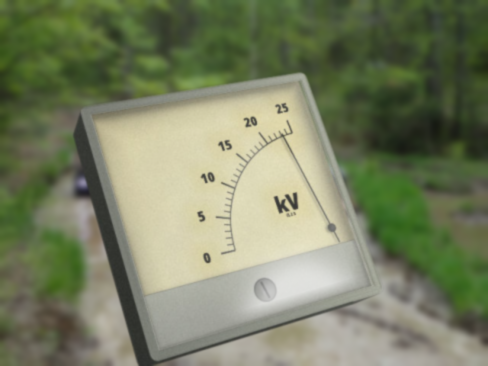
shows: 23 kV
